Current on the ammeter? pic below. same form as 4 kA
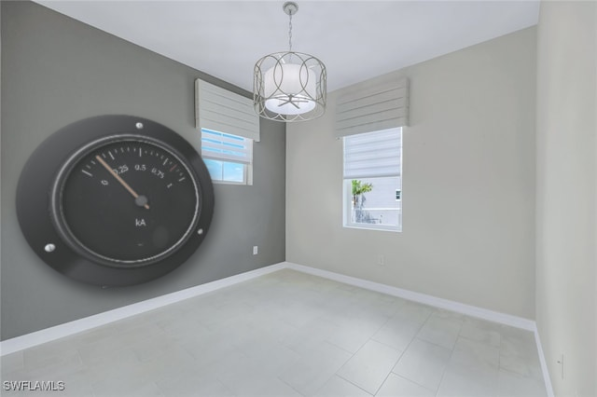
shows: 0.15 kA
